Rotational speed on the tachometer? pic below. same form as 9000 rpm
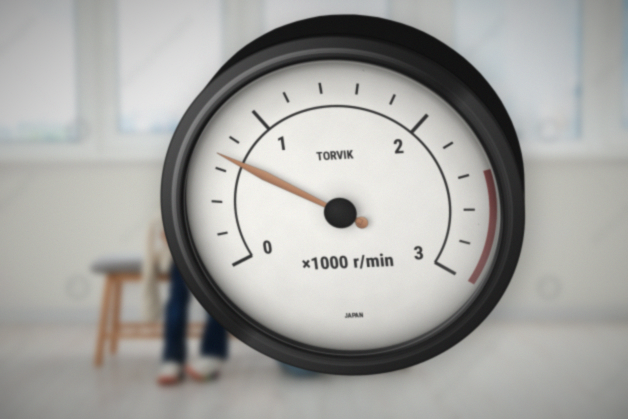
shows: 700 rpm
